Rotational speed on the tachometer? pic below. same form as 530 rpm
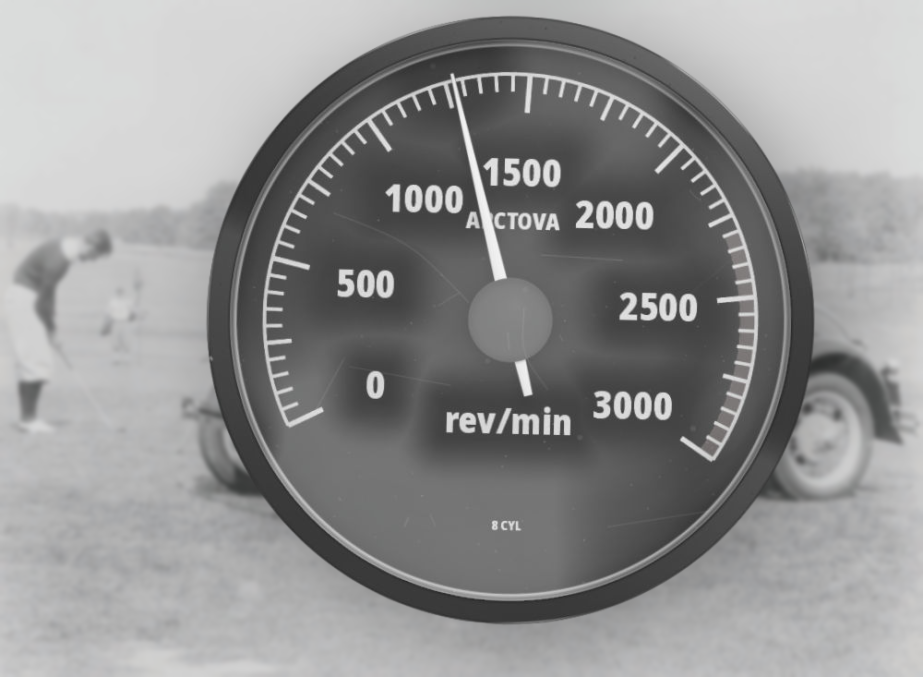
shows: 1275 rpm
